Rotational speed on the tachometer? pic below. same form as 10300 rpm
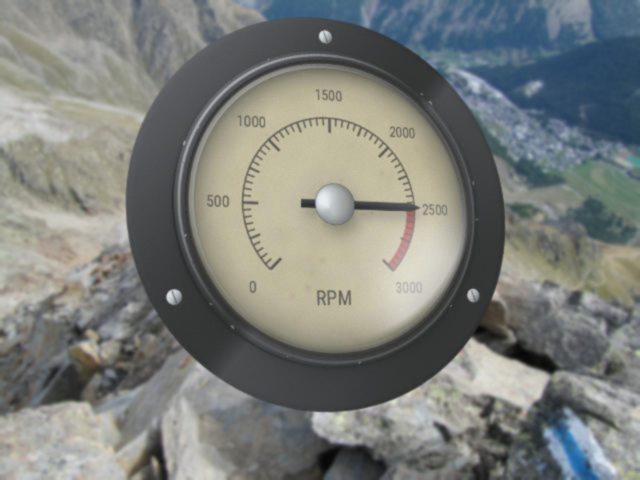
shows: 2500 rpm
